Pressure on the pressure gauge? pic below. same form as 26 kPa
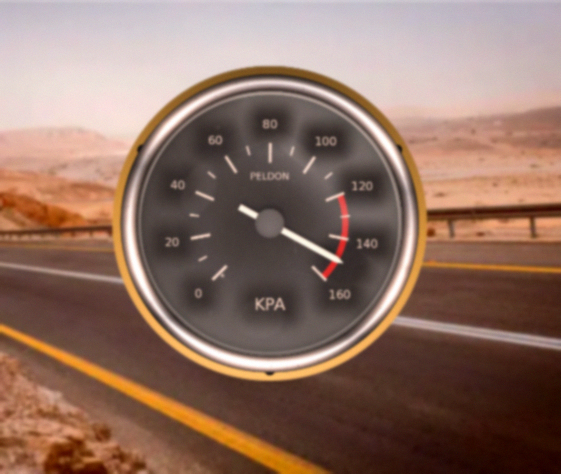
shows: 150 kPa
